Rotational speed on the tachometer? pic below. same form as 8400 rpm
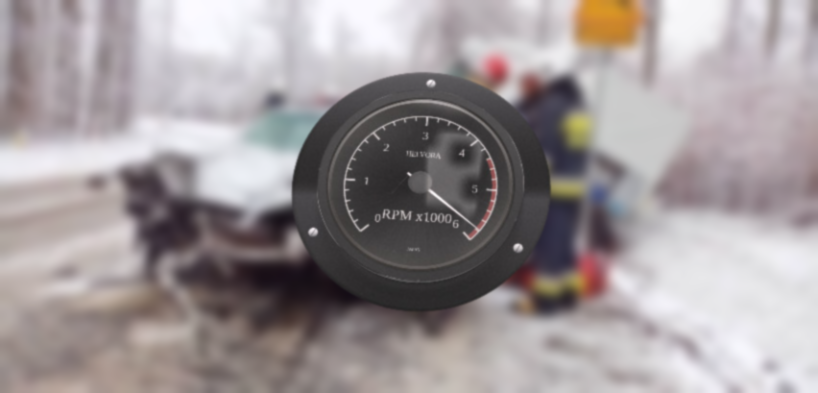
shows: 5800 rpm
